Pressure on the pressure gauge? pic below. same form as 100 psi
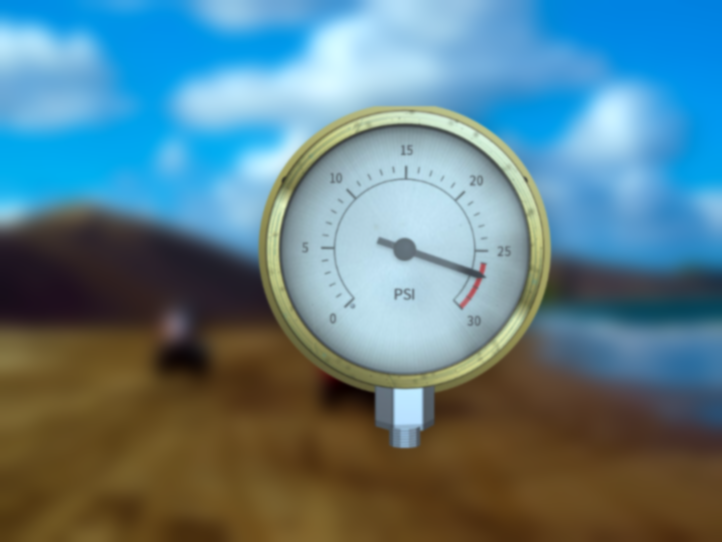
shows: 27 psi
